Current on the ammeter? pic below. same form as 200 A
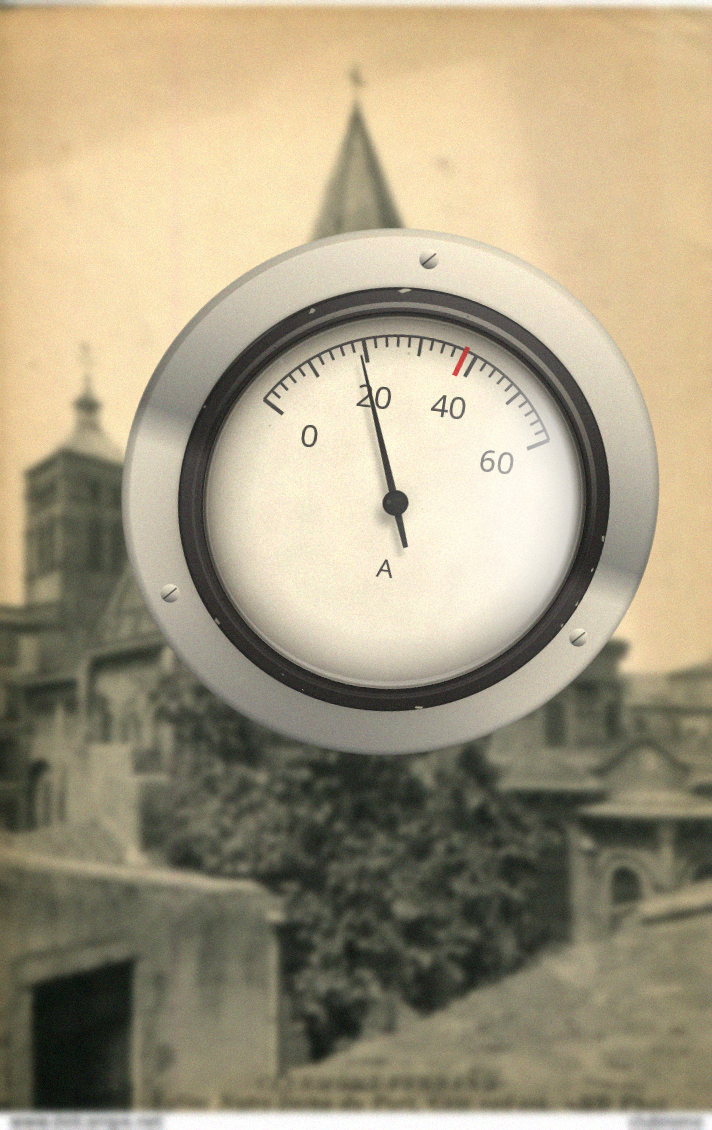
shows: 19 A
